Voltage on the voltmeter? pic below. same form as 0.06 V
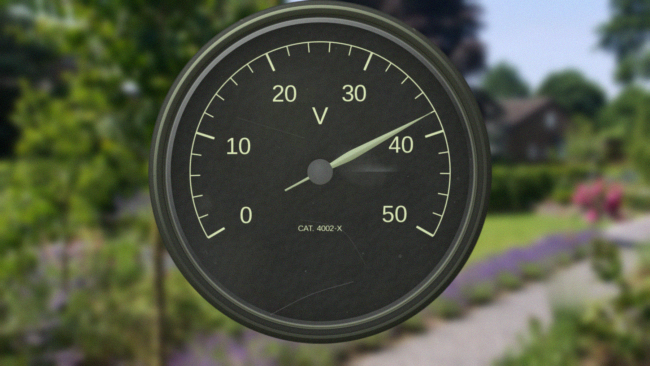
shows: 38 V
